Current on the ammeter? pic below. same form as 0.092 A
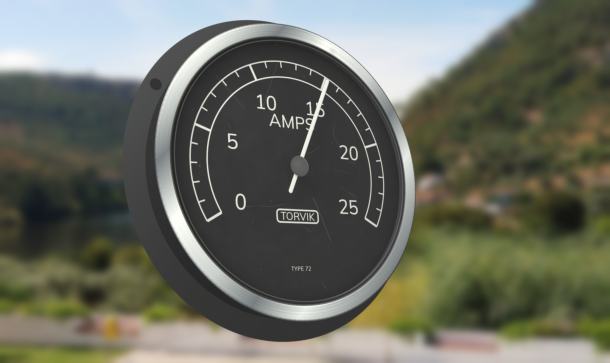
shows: 15 A
